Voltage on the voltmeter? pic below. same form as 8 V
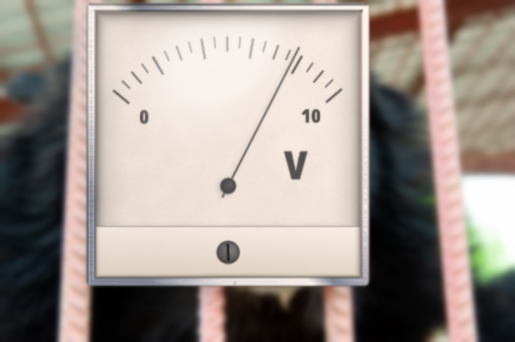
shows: 7.75 V
